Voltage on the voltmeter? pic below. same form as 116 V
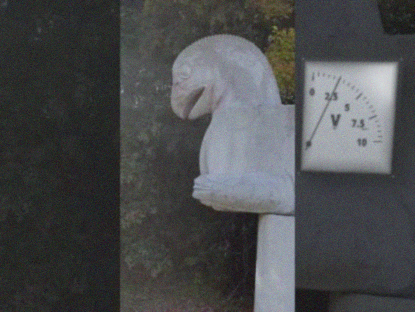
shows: 2.5 V
